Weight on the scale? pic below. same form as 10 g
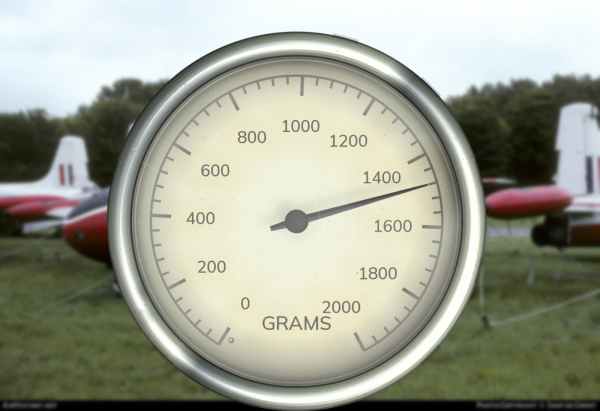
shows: 1480 g
